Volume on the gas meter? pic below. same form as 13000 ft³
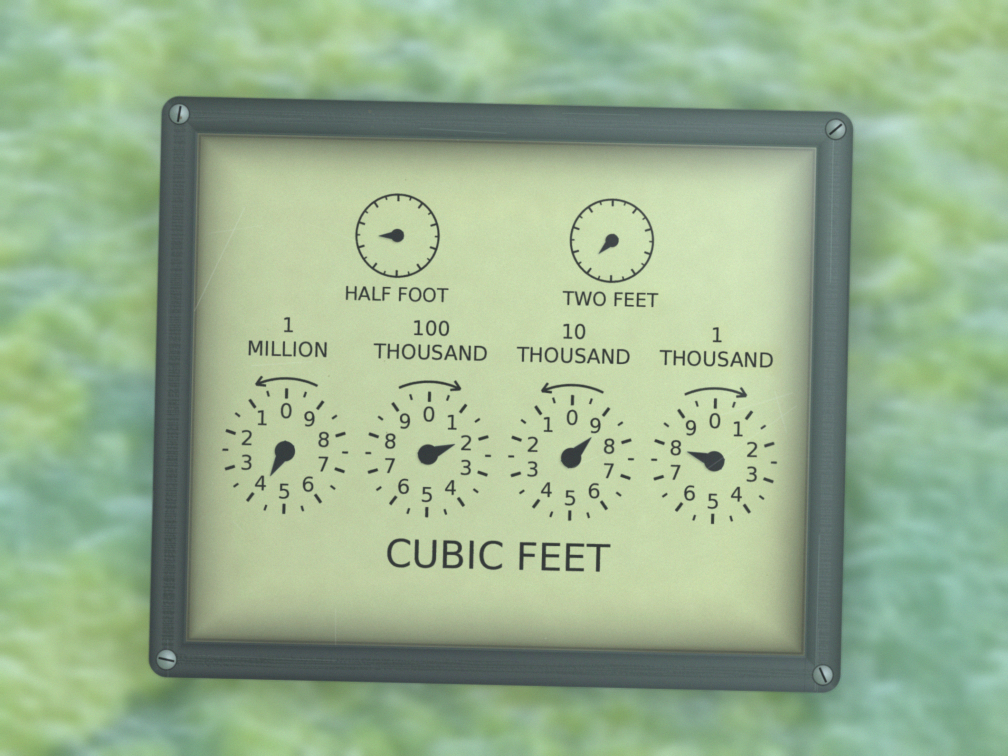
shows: 418800 ft³
